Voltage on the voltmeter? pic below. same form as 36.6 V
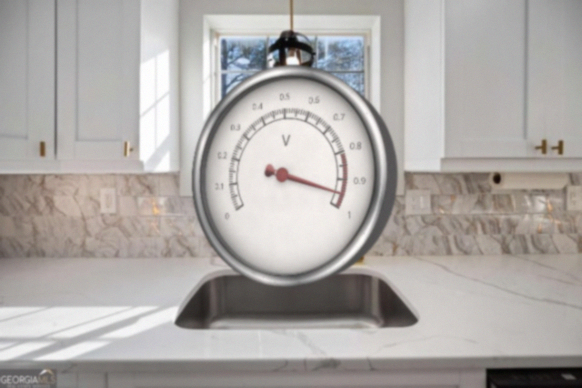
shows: 0.95 V
